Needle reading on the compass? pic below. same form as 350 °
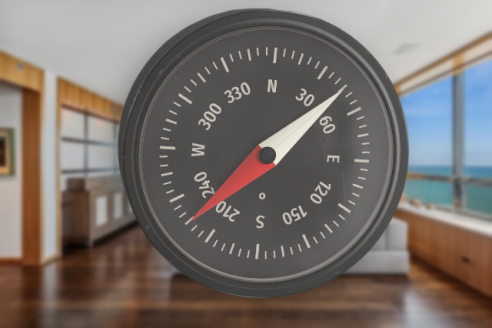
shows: 225 °
